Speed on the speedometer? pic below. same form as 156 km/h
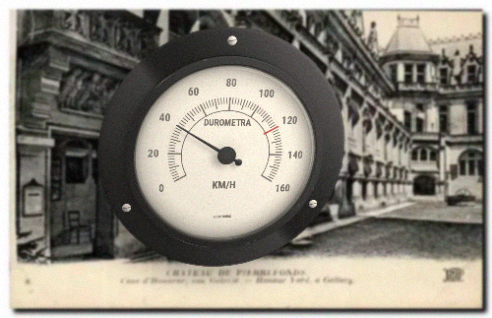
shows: 40 km/h
